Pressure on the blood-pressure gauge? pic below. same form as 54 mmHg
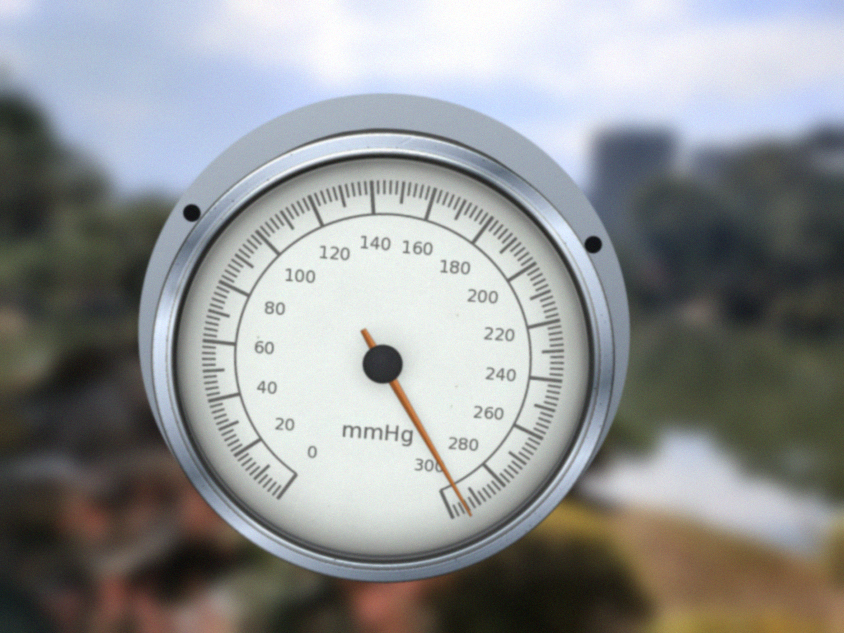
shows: 294 mmHg
